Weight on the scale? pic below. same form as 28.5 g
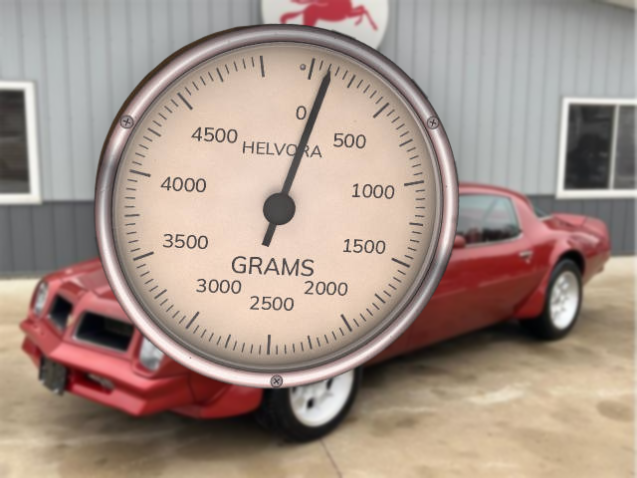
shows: 100 g
